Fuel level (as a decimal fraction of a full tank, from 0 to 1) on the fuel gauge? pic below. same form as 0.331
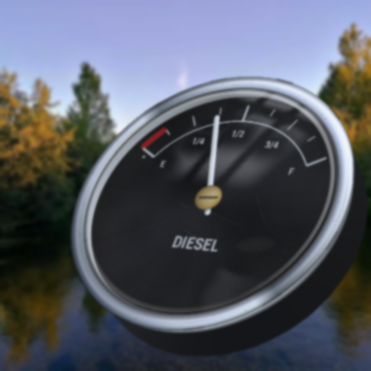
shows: 0.375
